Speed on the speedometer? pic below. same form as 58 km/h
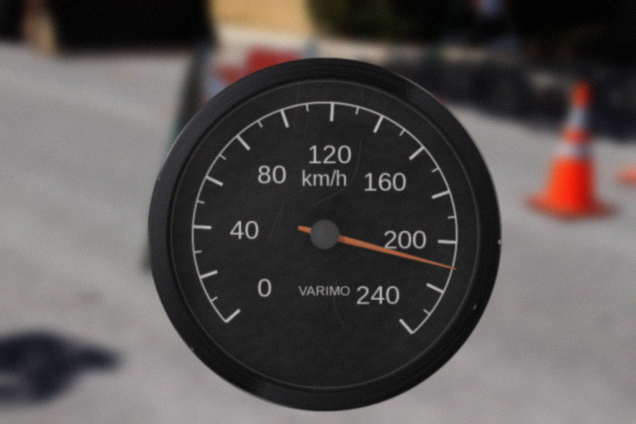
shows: 210 km/h
